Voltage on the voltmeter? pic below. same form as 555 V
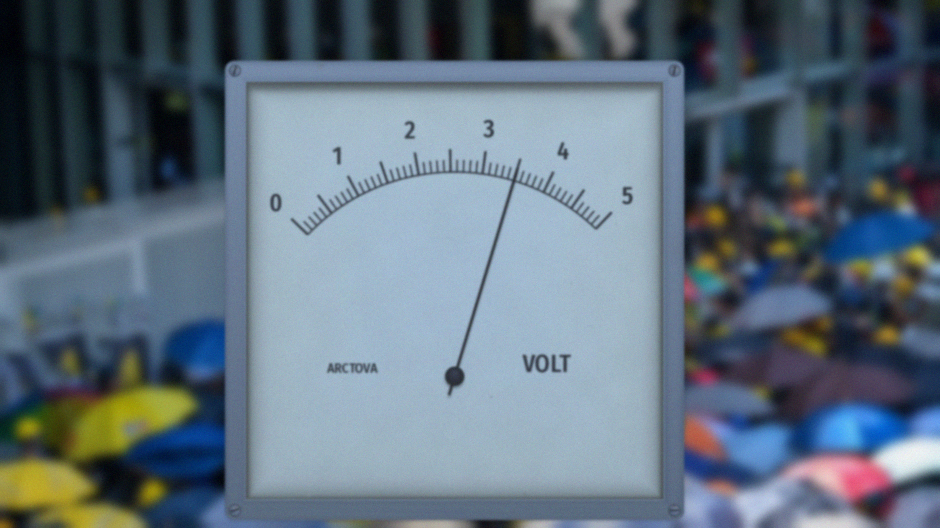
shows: 3.5 V
